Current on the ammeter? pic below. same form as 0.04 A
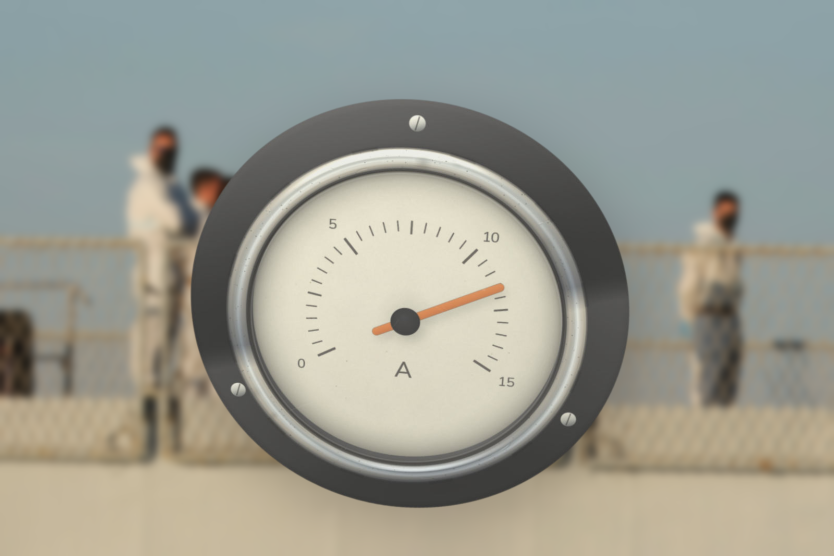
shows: 11.5 A
